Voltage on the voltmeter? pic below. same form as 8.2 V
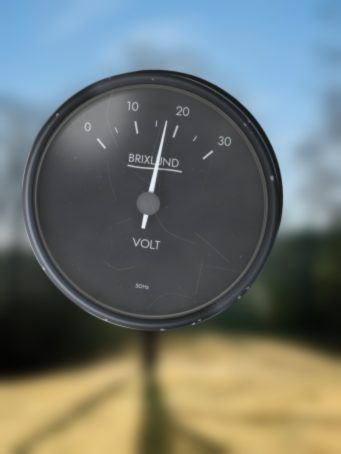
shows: 17.5 V
